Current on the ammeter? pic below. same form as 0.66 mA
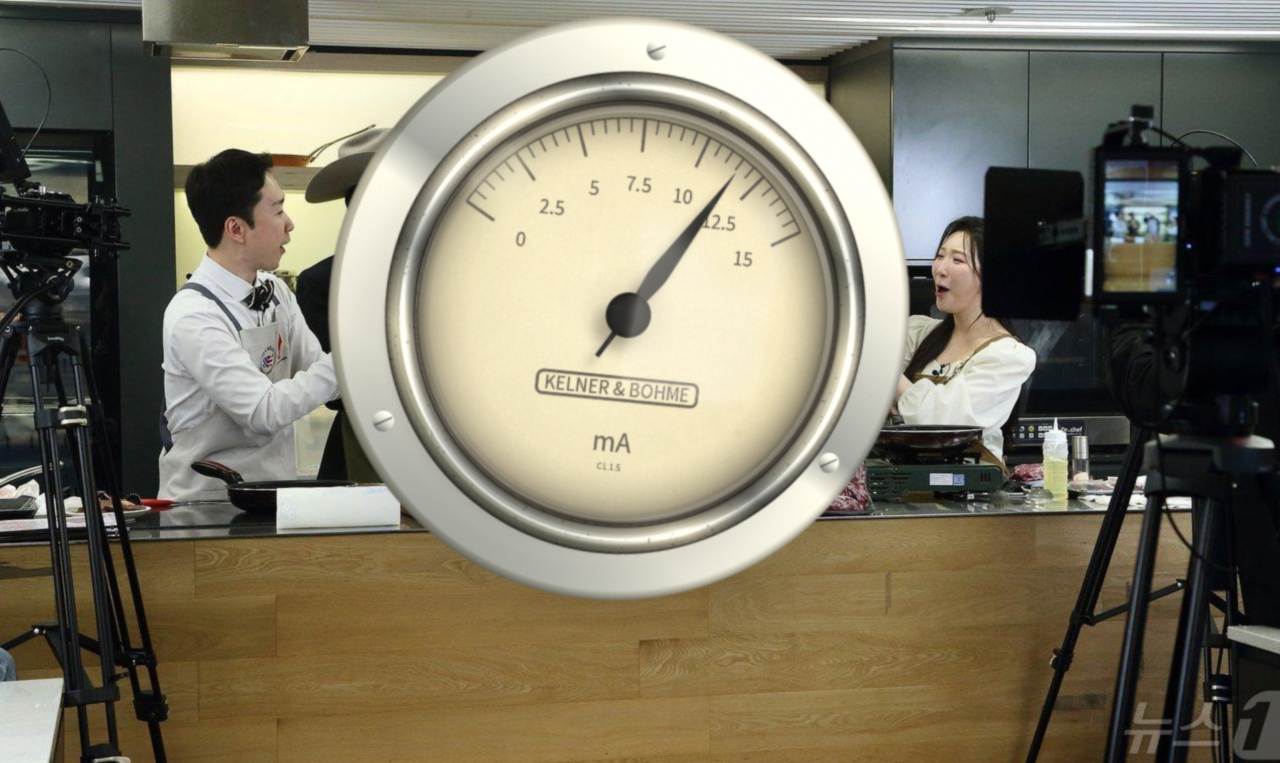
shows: 11.5 mA
